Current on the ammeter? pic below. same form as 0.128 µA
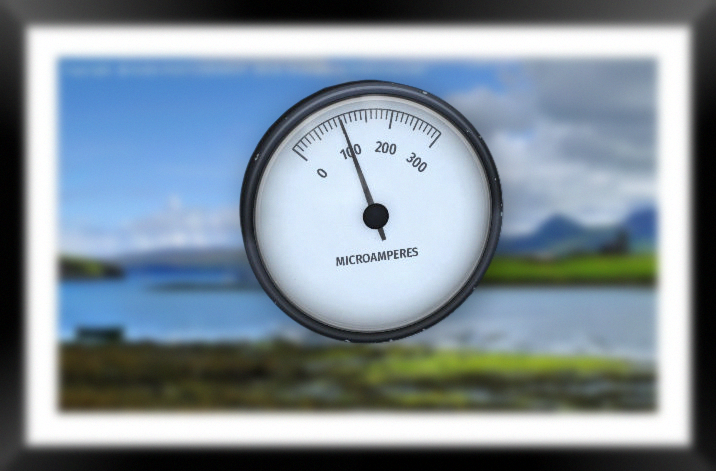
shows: 100 µA
